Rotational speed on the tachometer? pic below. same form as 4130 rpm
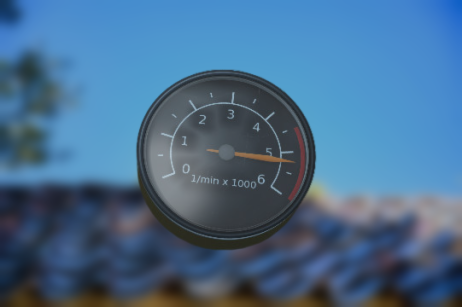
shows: 5250 rpm
